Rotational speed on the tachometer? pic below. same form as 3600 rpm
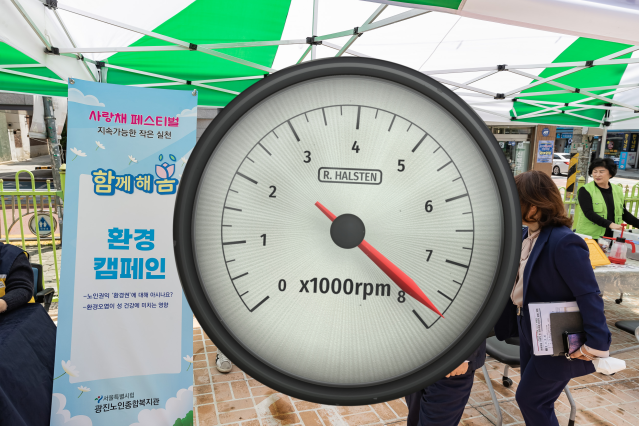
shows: 7750 rpm
